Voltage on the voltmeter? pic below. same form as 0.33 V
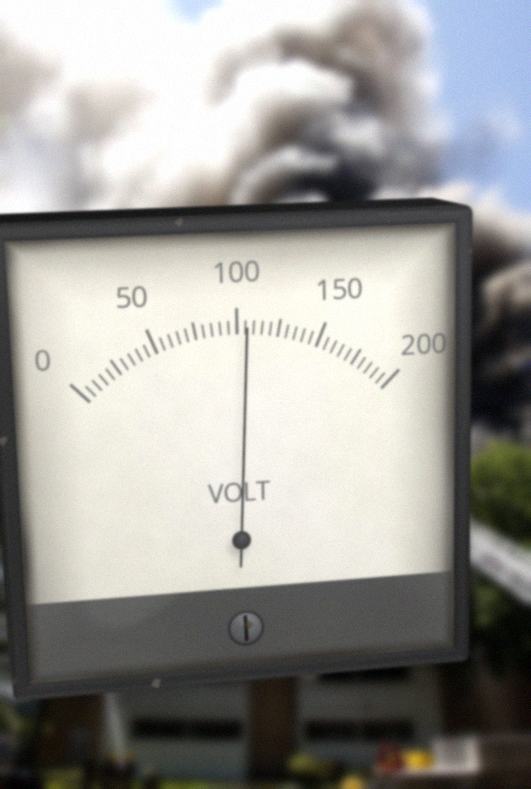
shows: 105 V
